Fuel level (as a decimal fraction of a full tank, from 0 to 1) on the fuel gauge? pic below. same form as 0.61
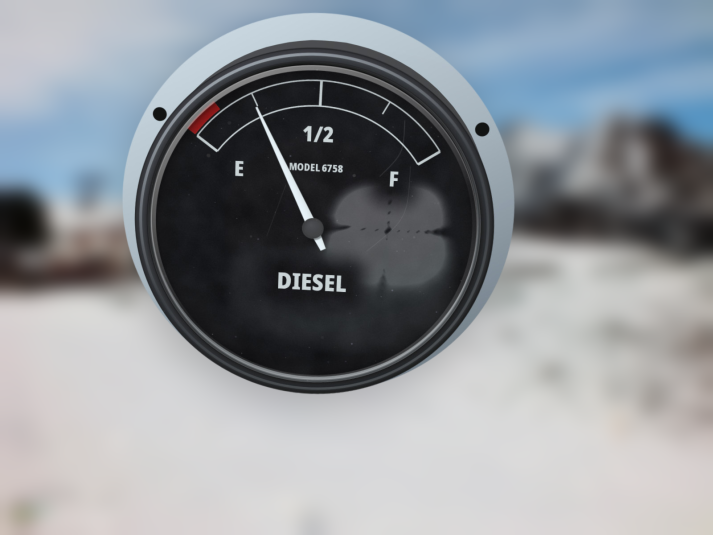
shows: 0.25
